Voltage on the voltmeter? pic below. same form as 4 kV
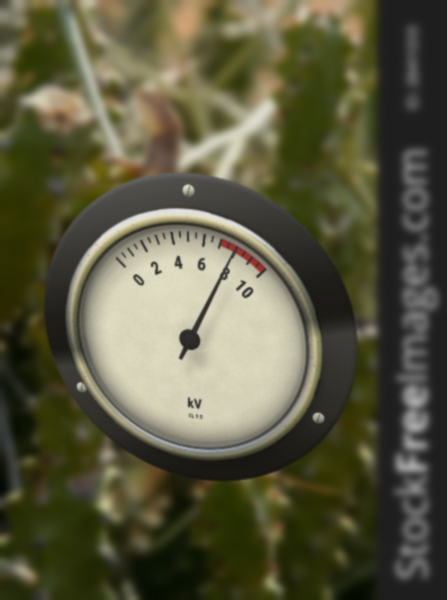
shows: 8 kV
